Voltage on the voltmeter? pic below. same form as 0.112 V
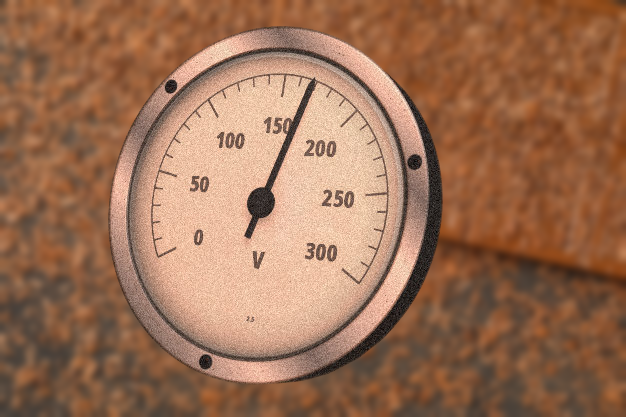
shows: 170 V
